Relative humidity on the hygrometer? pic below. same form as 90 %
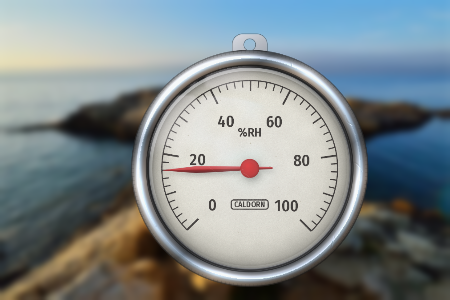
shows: 16 %
